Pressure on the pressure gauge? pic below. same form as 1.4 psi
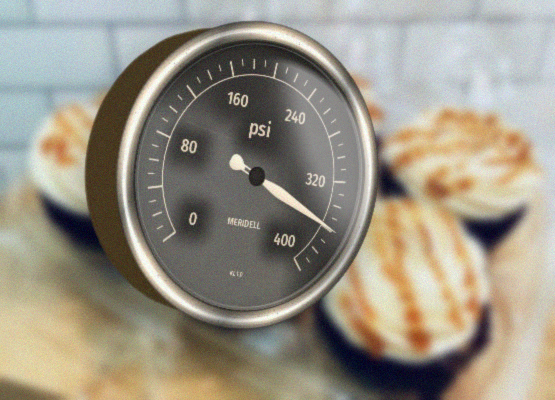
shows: 360 psi
